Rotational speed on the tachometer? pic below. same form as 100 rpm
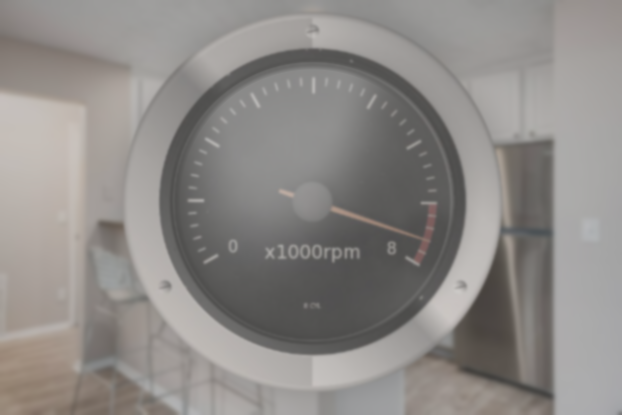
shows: 7600 rpm
